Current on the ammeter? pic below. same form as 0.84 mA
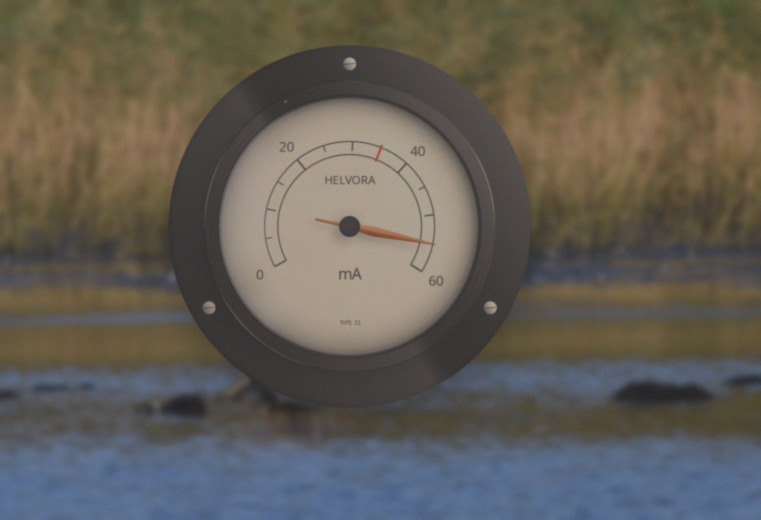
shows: 55 mA
